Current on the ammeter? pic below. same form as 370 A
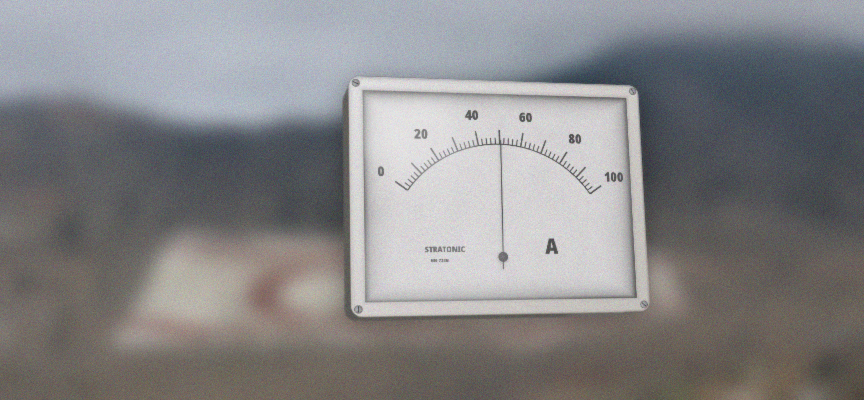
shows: 50 A
